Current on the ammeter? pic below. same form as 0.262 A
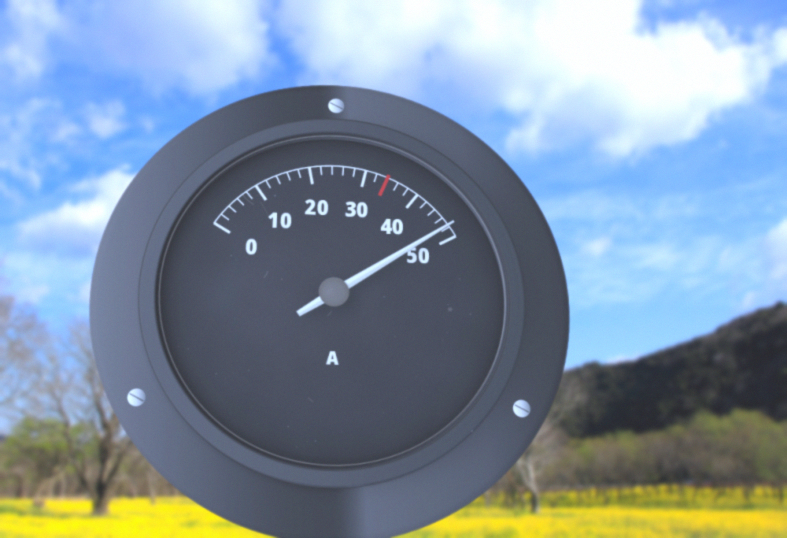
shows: 48 A
